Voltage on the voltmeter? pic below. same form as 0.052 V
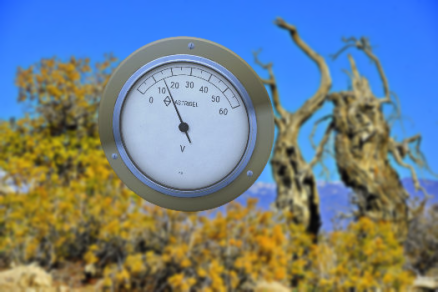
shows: 15 V
